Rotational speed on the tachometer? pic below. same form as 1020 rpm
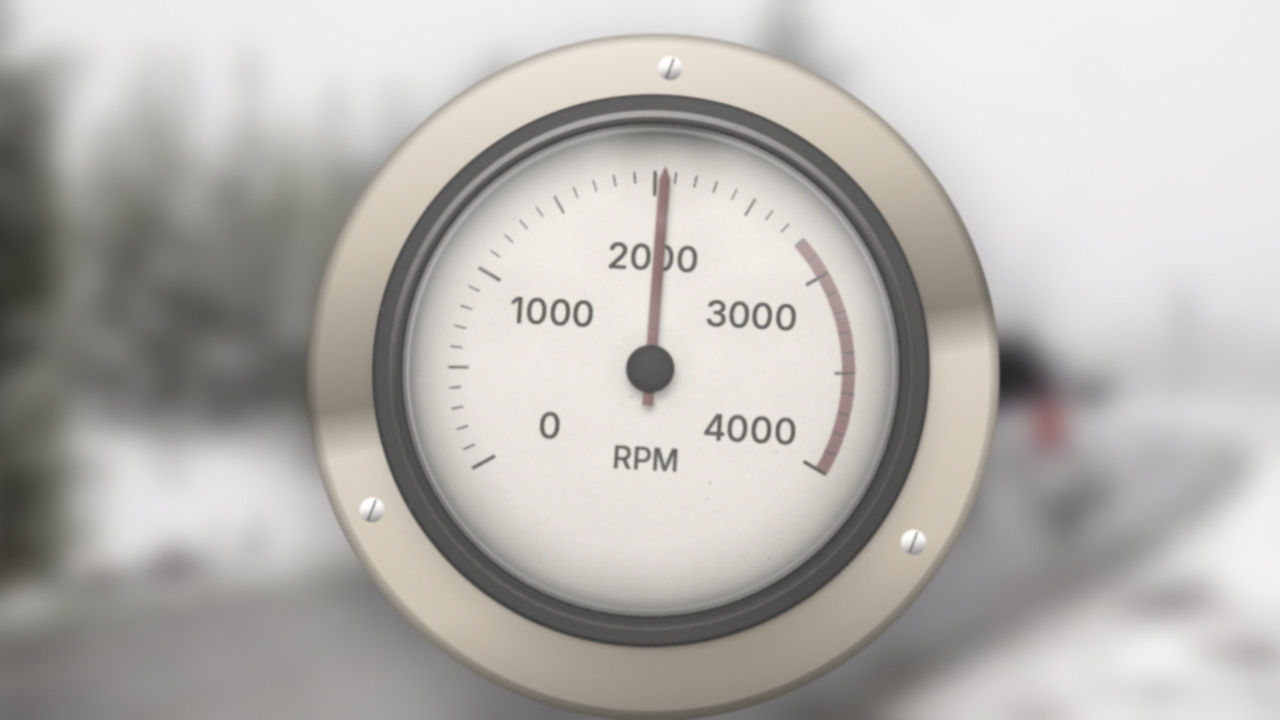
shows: 2050 rpm
